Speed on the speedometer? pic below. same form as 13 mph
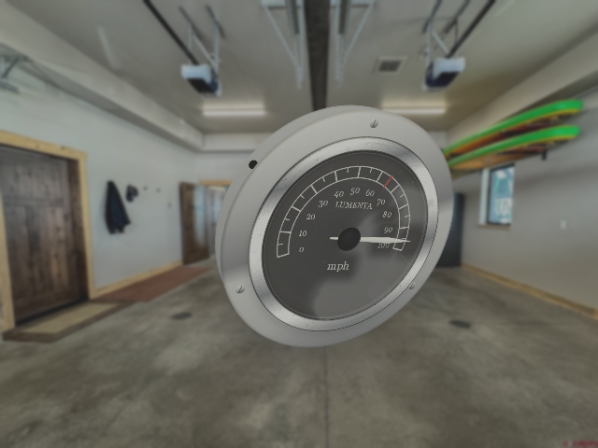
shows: 95 mph
